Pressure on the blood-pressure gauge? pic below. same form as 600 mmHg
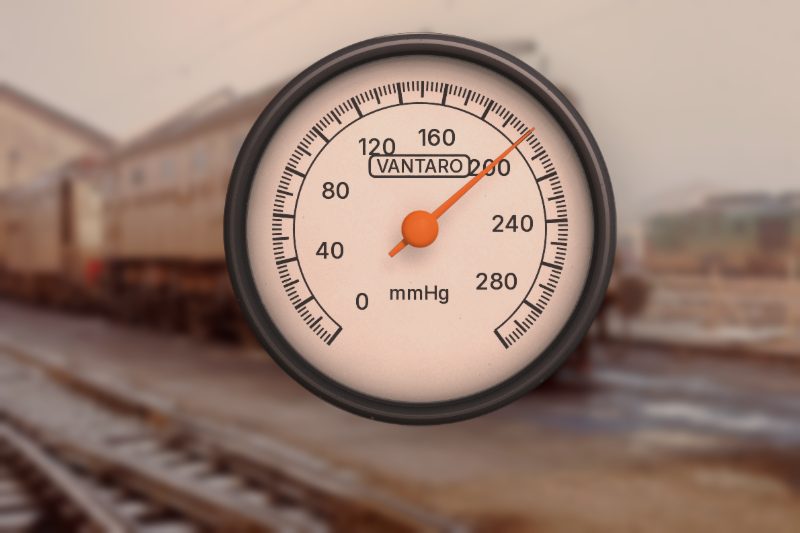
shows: 200 mmHg
